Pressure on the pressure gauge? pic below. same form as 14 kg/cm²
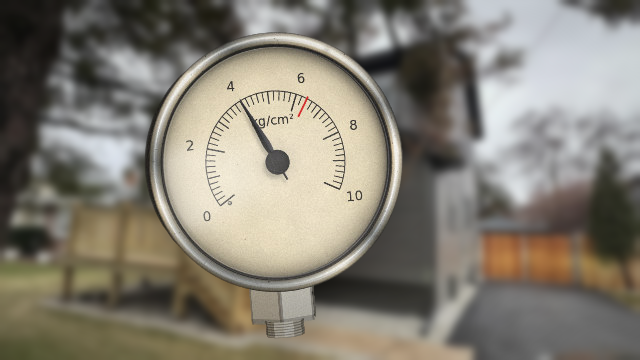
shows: 4 kg/cm²
